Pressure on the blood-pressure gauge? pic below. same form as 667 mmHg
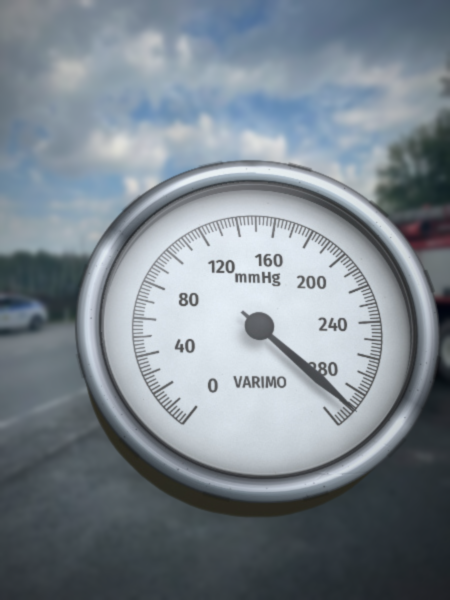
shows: 290 mmHg
